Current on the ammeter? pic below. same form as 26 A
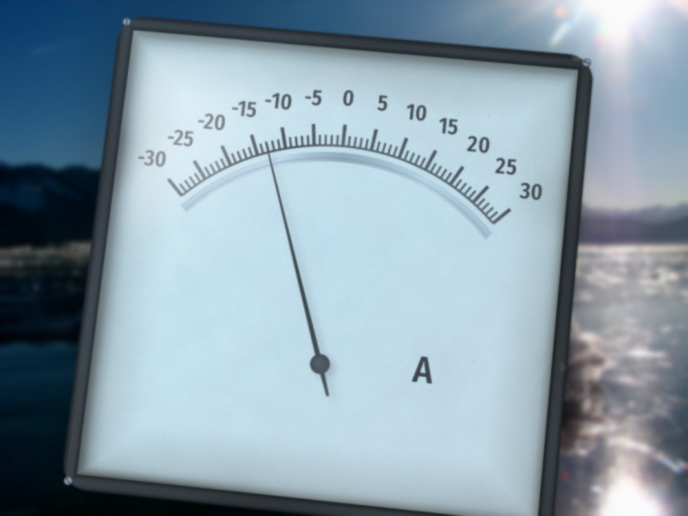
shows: -13 A
